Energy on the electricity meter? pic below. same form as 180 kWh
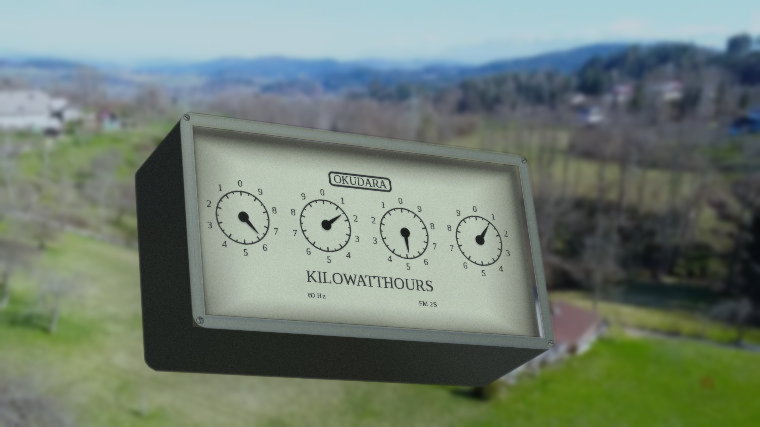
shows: 6151 kWh
